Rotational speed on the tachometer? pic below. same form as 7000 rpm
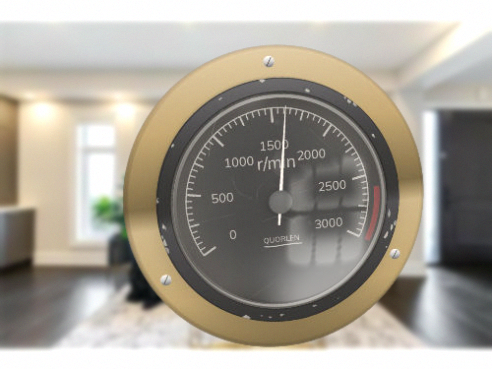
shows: 1600 rpm
